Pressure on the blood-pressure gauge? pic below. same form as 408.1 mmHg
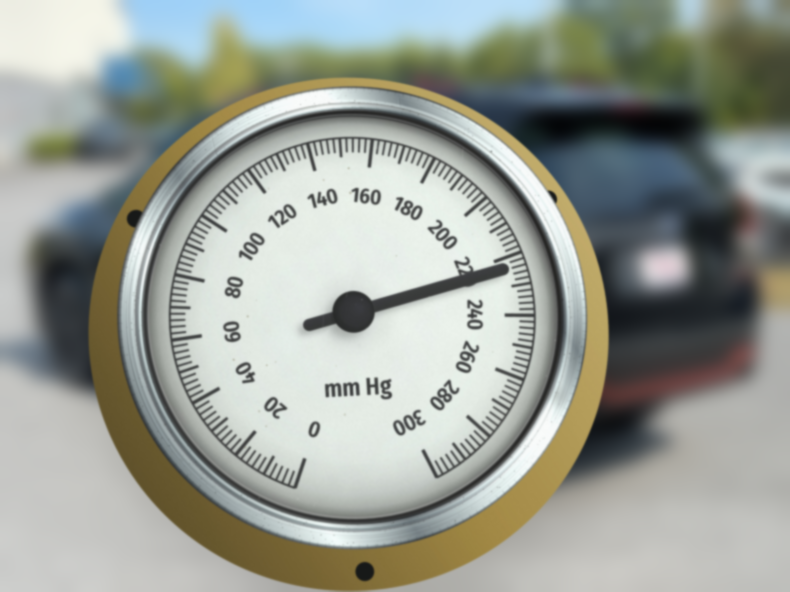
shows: 224 mmHg
